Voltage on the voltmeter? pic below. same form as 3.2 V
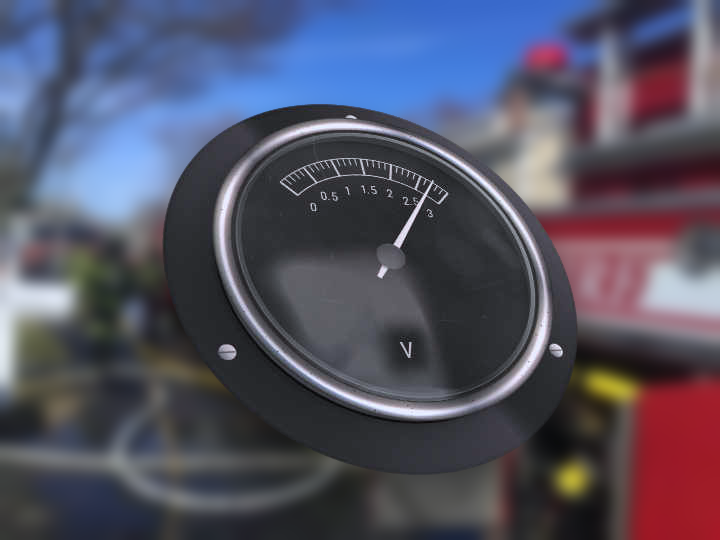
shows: 2.7 V
